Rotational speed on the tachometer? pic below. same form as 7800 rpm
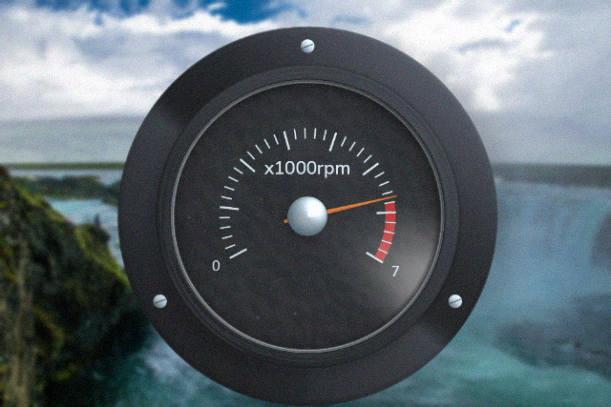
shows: 5700 rpm
